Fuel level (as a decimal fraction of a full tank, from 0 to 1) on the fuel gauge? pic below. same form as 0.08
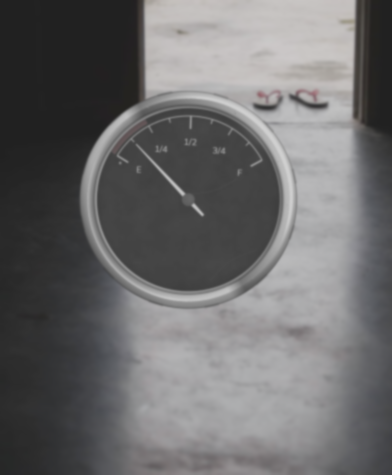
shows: 0.125
